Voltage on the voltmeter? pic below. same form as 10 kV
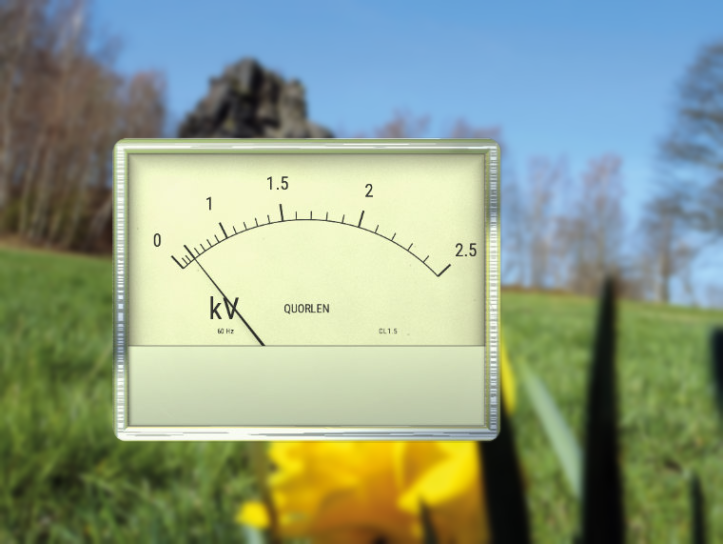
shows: 0.5 kV
